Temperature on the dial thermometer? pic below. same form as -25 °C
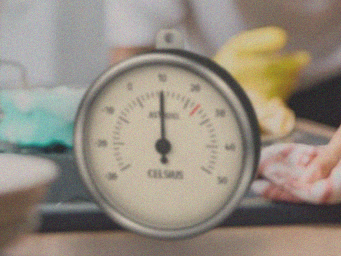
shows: 10 °C
